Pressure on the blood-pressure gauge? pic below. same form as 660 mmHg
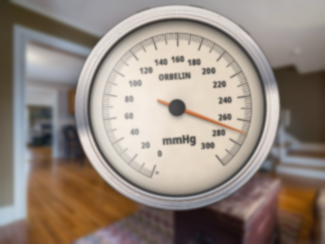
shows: 270 mmHg
